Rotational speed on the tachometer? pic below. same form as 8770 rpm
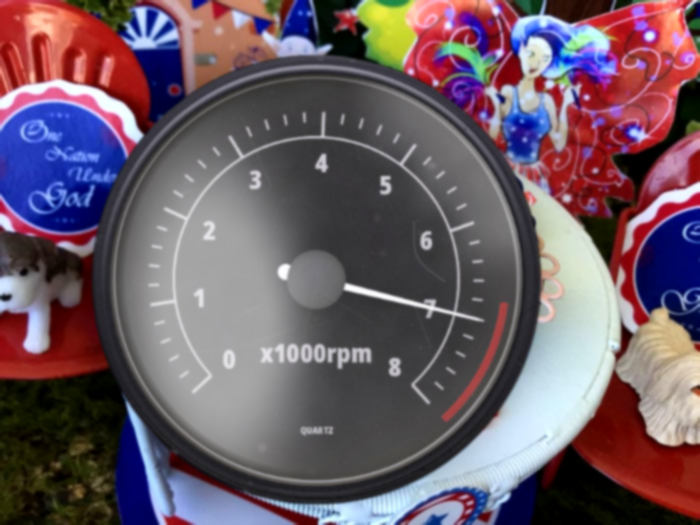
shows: 7000 rpm
